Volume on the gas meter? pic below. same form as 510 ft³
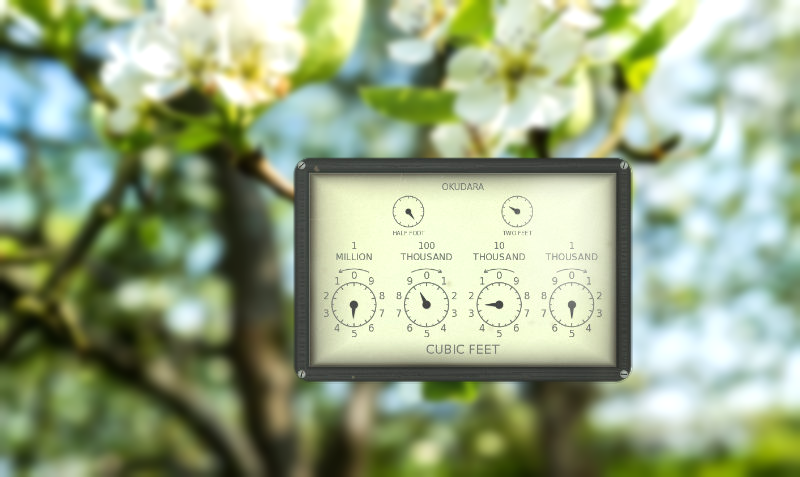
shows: 492500 ft³
